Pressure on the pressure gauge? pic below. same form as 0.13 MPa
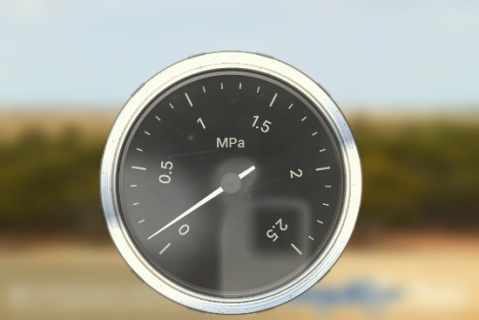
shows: 0.1 MPa
